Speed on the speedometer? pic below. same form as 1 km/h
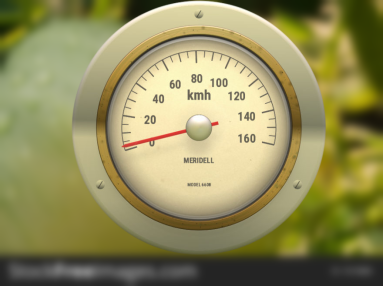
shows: 2.5 km/h
